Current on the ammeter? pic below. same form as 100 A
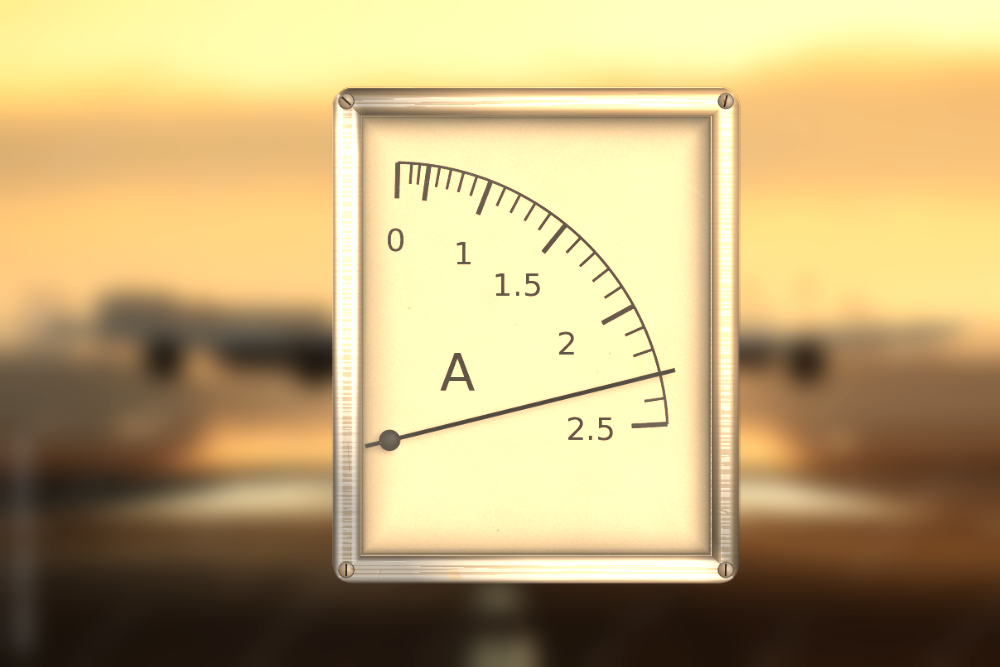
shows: 2.3 A
